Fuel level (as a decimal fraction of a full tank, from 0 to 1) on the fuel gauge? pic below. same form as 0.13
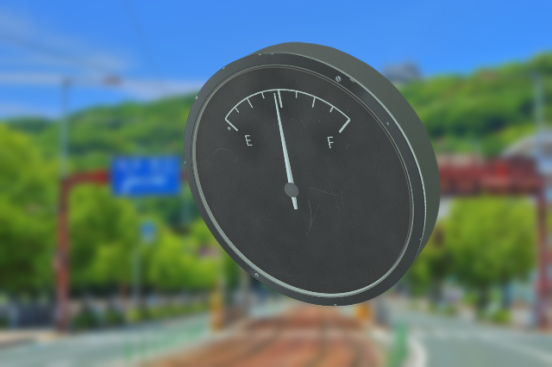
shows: 0.5
